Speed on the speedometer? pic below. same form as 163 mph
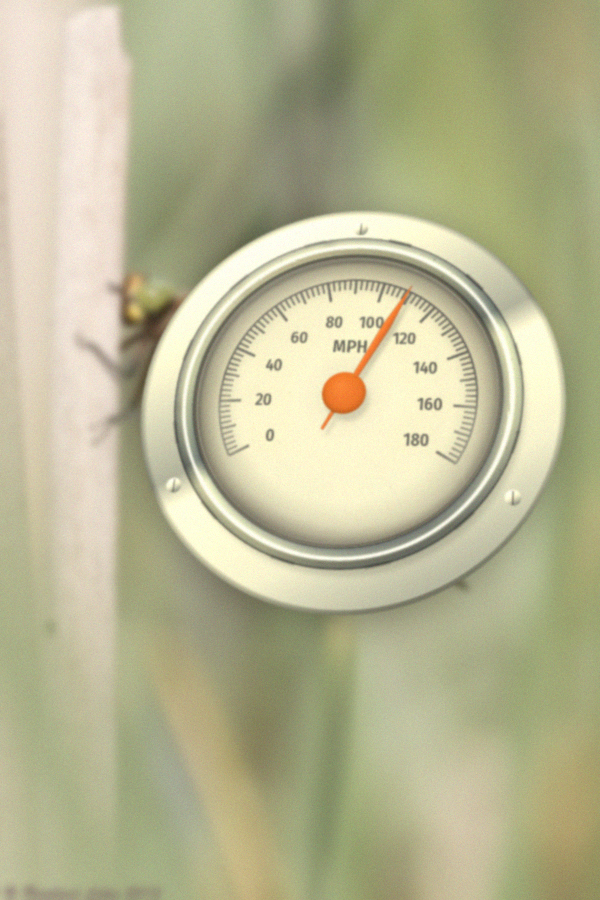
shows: 110 mph
